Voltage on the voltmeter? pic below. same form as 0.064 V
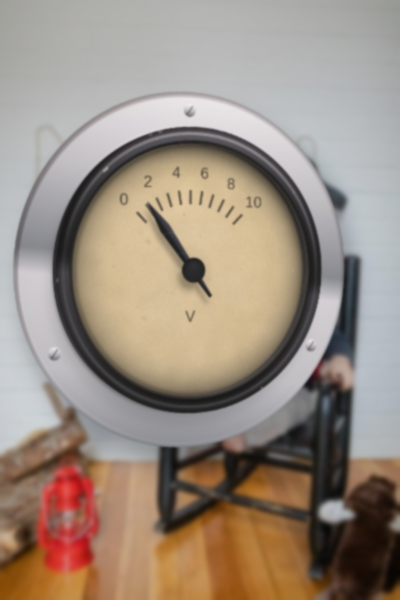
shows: 1 V
